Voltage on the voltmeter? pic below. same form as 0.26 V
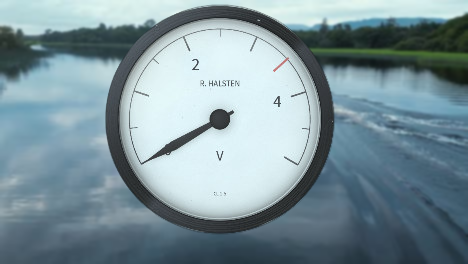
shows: 0 V
